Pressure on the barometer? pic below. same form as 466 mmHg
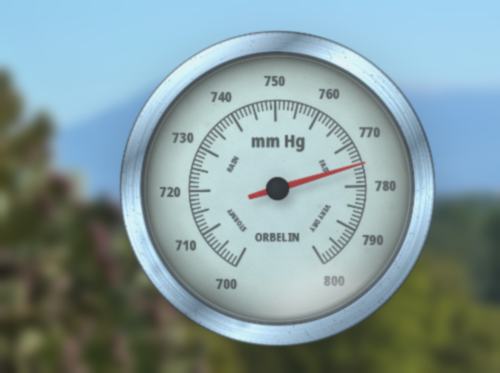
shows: 775 mmHg
